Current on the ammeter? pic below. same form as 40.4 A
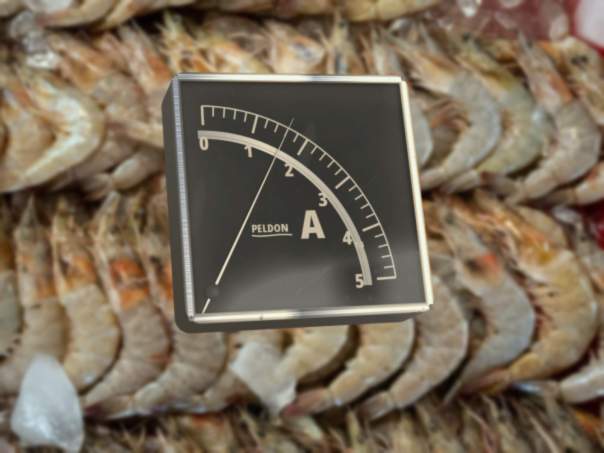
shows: 1.6 A
